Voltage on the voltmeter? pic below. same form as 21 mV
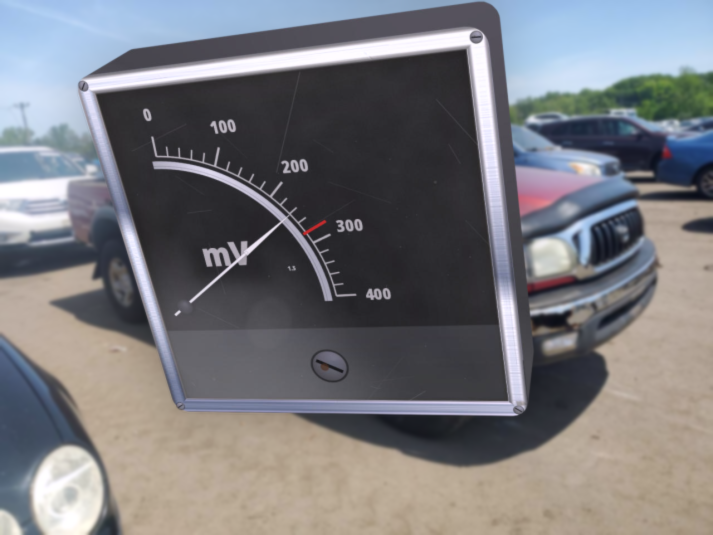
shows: 240 mV
